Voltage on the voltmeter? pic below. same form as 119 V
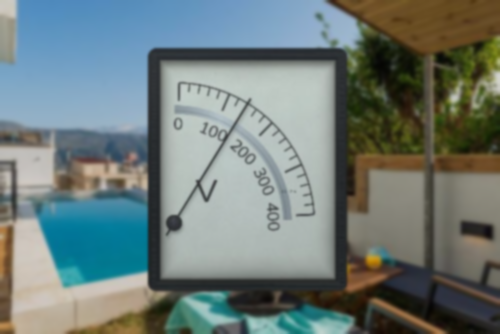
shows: 140 V
